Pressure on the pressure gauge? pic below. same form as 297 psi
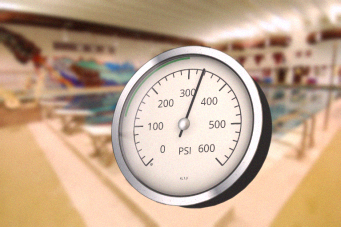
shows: 340 psi
